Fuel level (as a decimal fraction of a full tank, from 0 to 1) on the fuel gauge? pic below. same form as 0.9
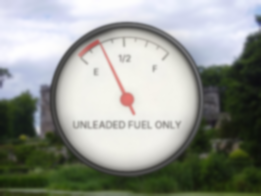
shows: 0.25
